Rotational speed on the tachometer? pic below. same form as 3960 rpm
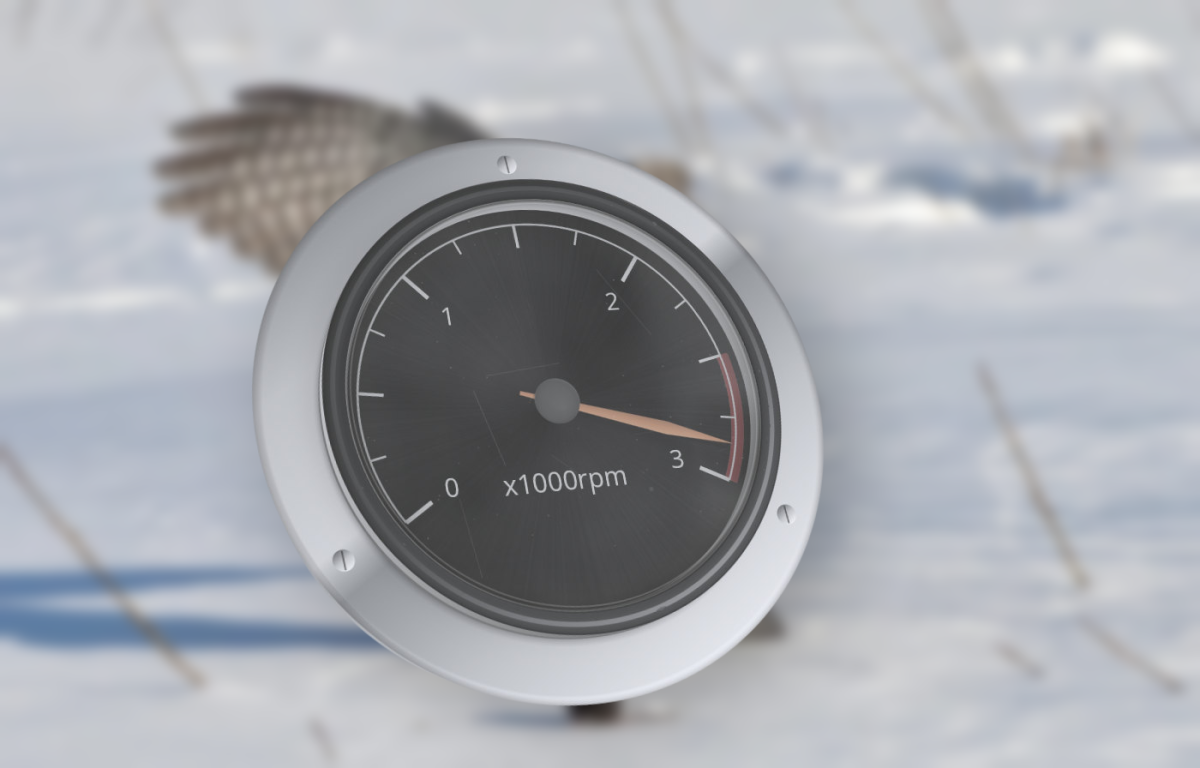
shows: 2875 rpm
